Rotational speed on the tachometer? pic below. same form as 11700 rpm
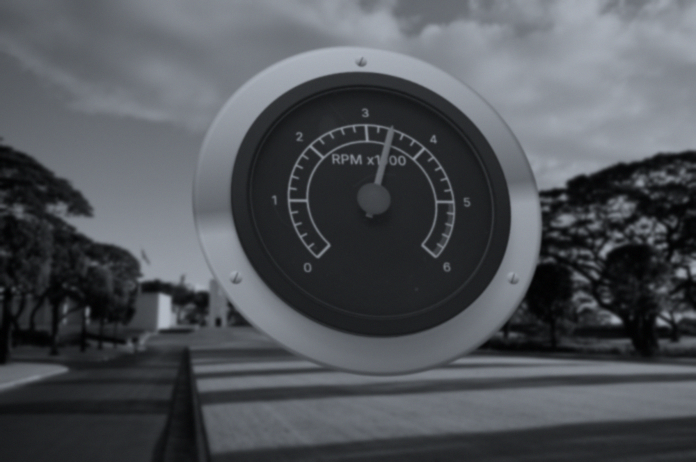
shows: 3400 rpm
